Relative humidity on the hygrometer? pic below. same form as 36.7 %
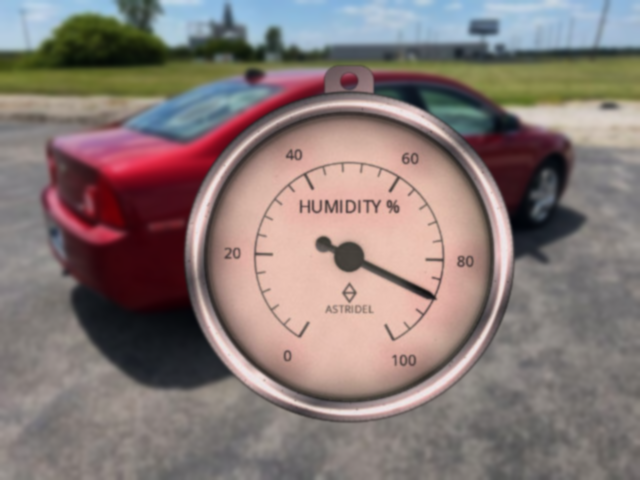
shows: 88 %
